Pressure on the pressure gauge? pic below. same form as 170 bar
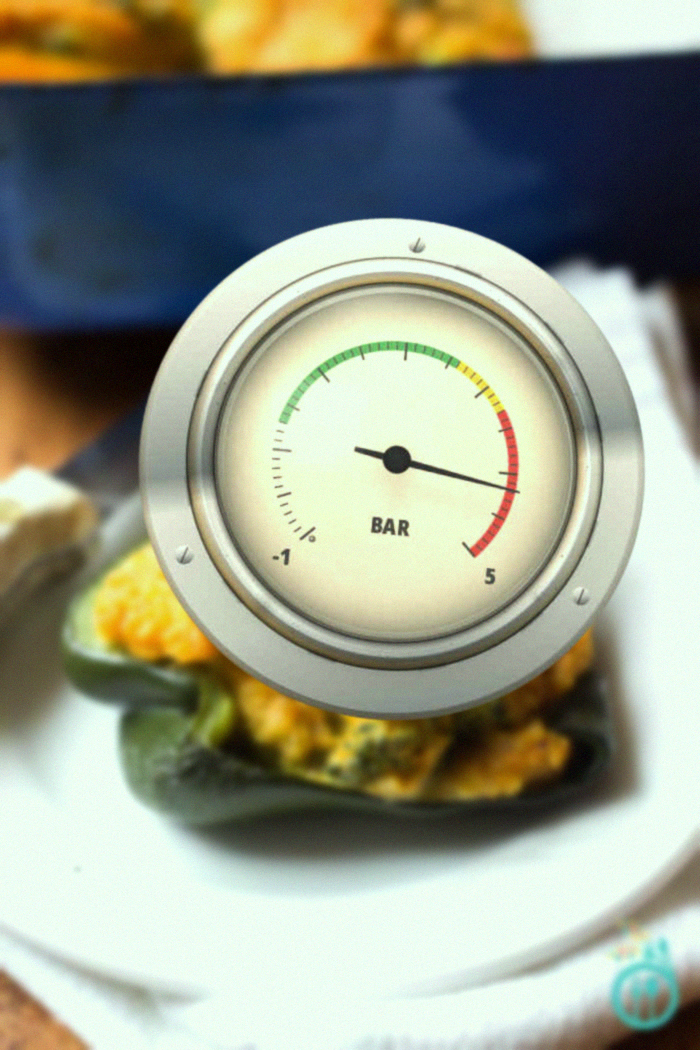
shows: 4.2 bar
